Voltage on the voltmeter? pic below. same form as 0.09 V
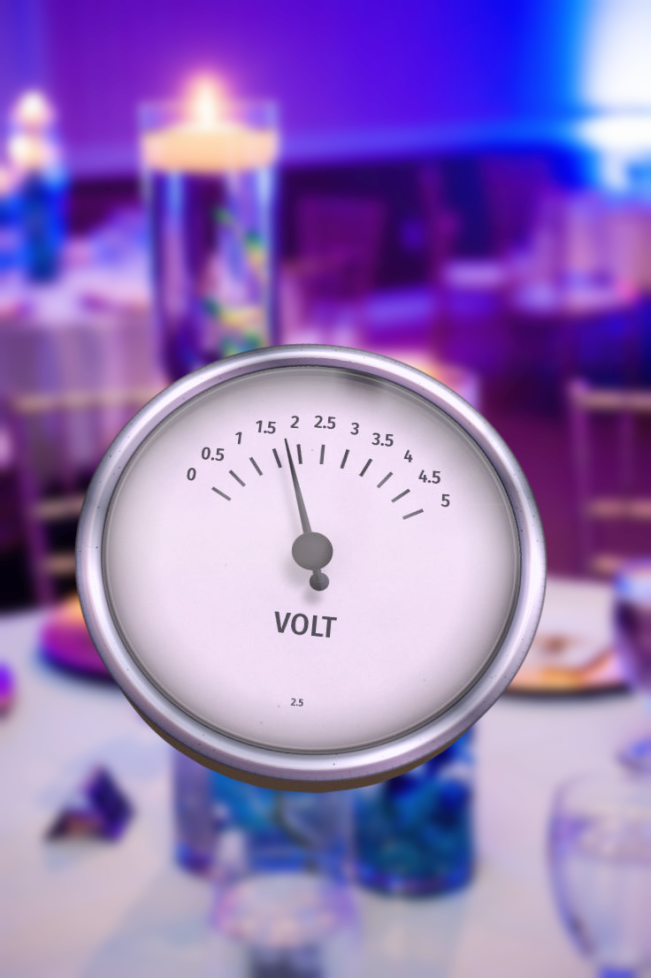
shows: 1.75 V
